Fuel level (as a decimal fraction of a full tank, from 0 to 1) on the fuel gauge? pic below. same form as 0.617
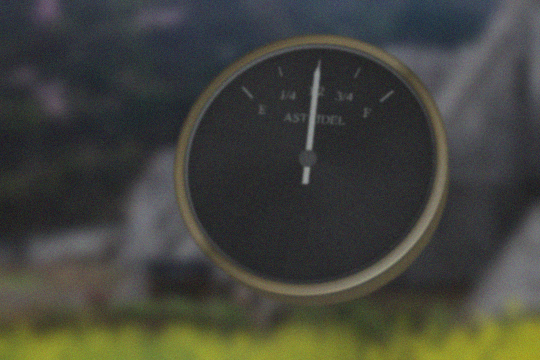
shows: 0.5
